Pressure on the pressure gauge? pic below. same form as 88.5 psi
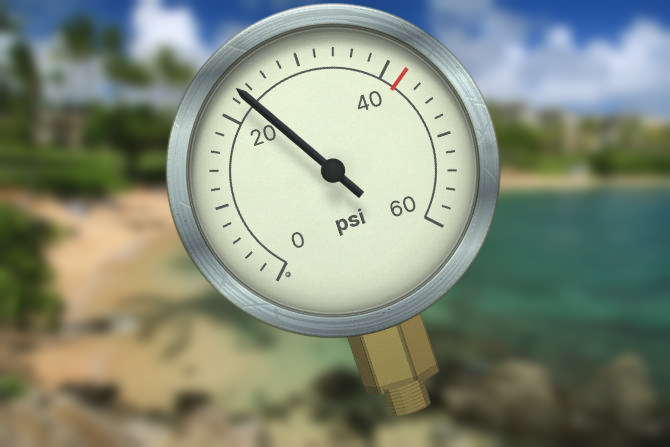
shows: 23 psi
